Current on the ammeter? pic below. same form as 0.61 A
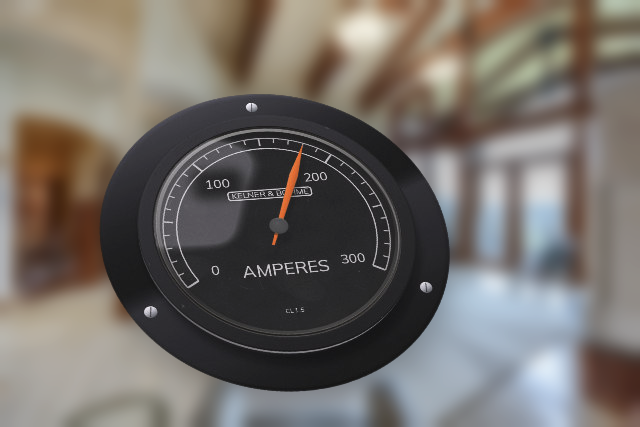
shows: 180 A
